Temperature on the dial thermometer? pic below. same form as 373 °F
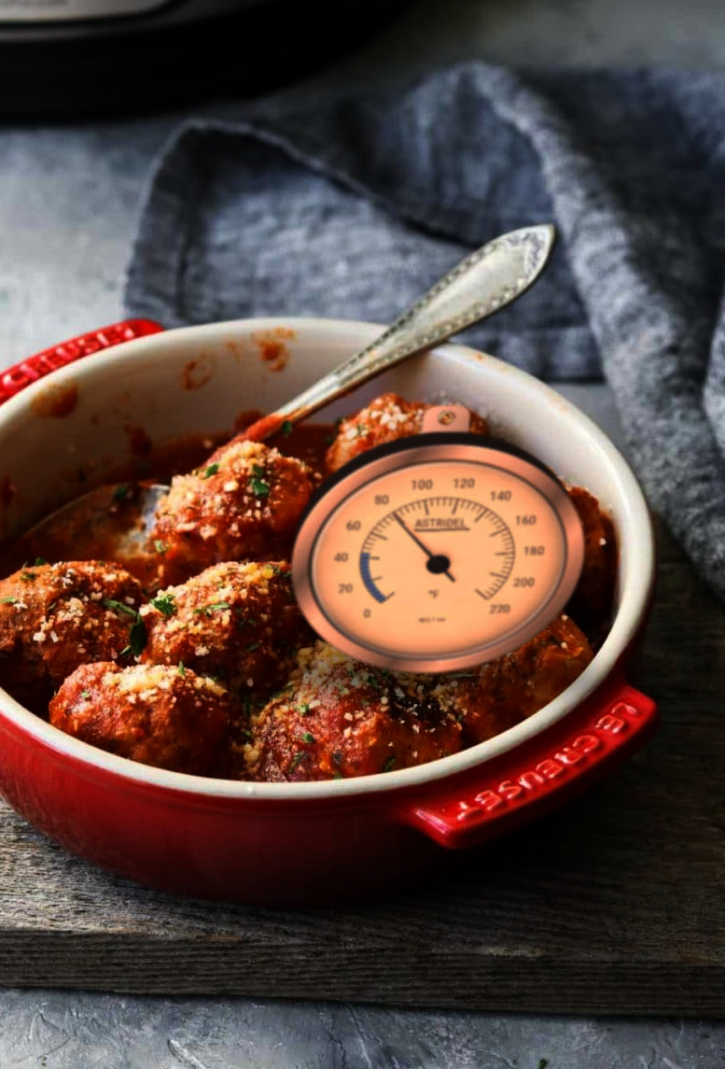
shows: 80 °F
